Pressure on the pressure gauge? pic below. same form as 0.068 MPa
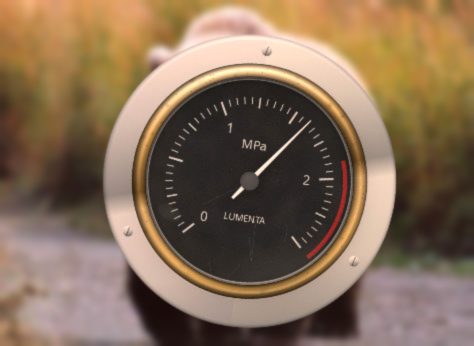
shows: 1.6 MPa
